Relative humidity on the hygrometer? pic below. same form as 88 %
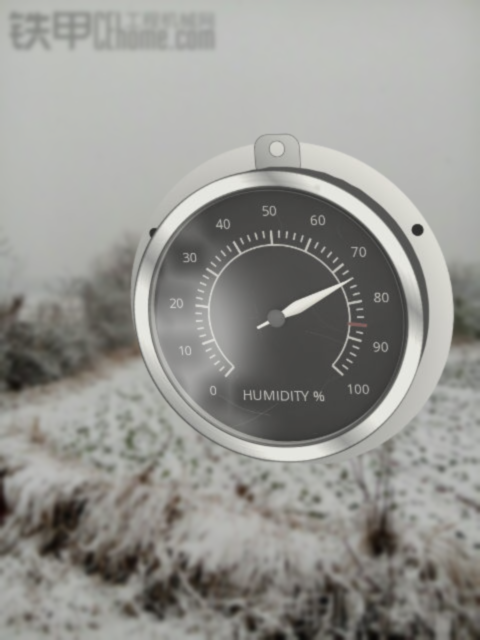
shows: 74 %
